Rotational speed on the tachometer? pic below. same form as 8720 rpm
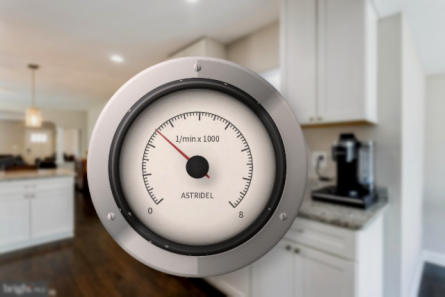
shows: 2500 rpm
